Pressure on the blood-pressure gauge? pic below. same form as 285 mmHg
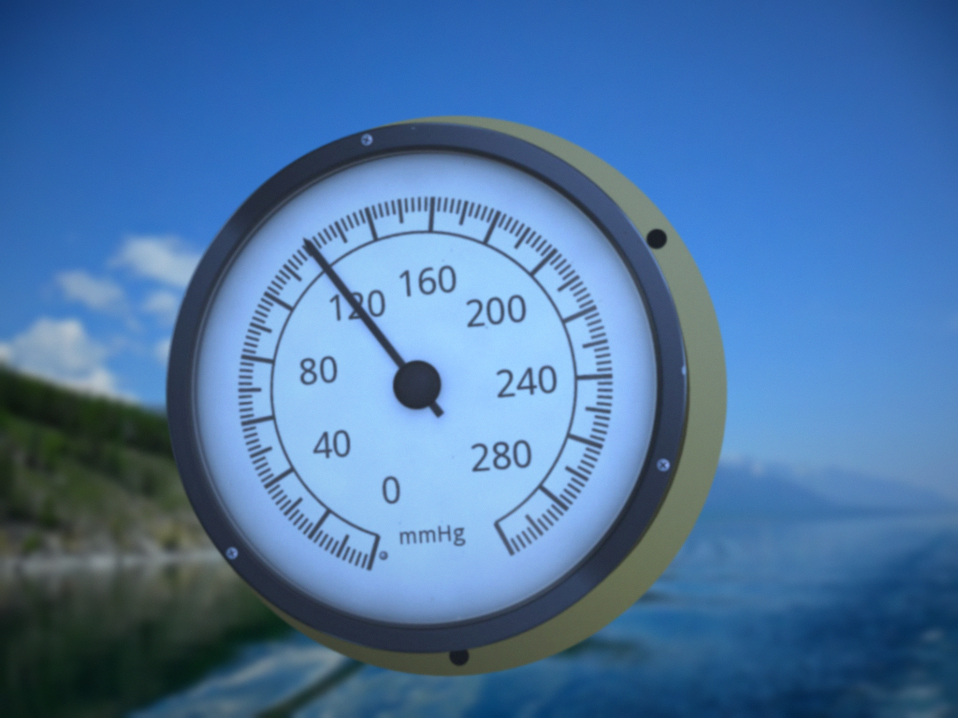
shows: 120 mmHg
